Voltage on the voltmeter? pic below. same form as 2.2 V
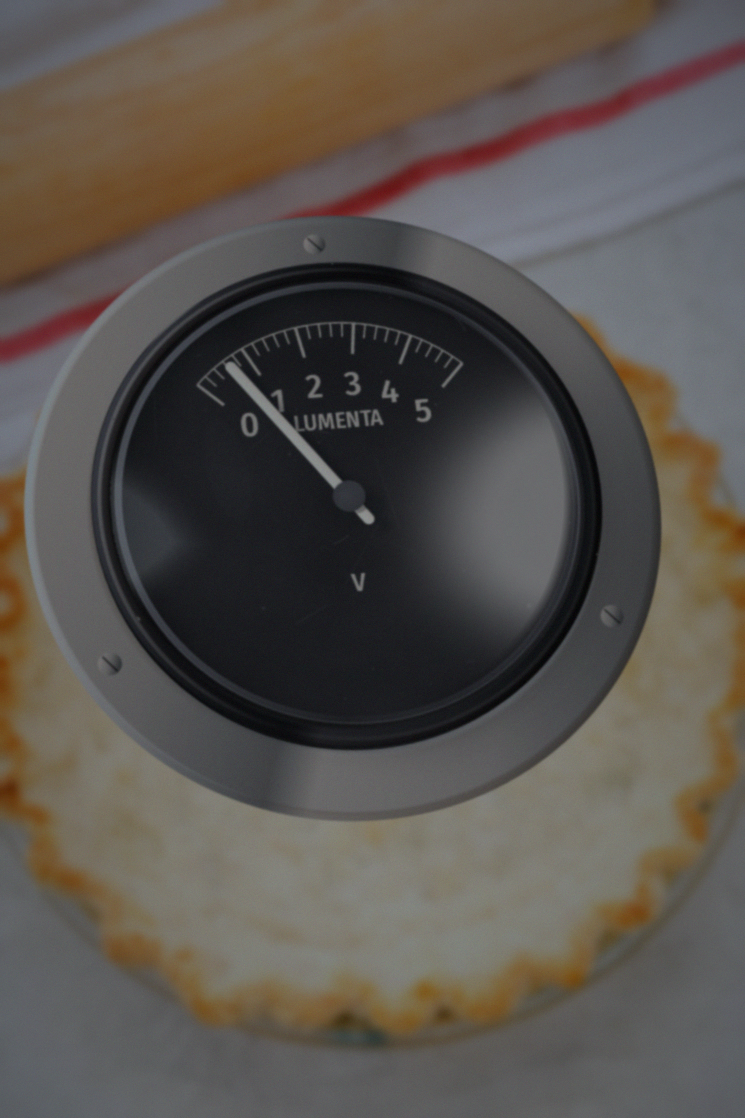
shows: 0.6 V
